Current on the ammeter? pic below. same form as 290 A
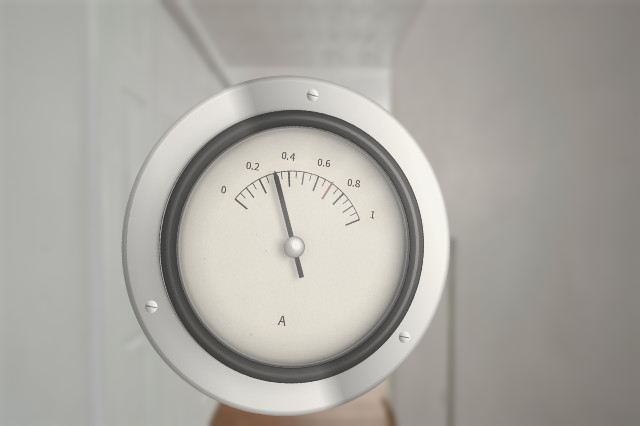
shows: 0.3 A
